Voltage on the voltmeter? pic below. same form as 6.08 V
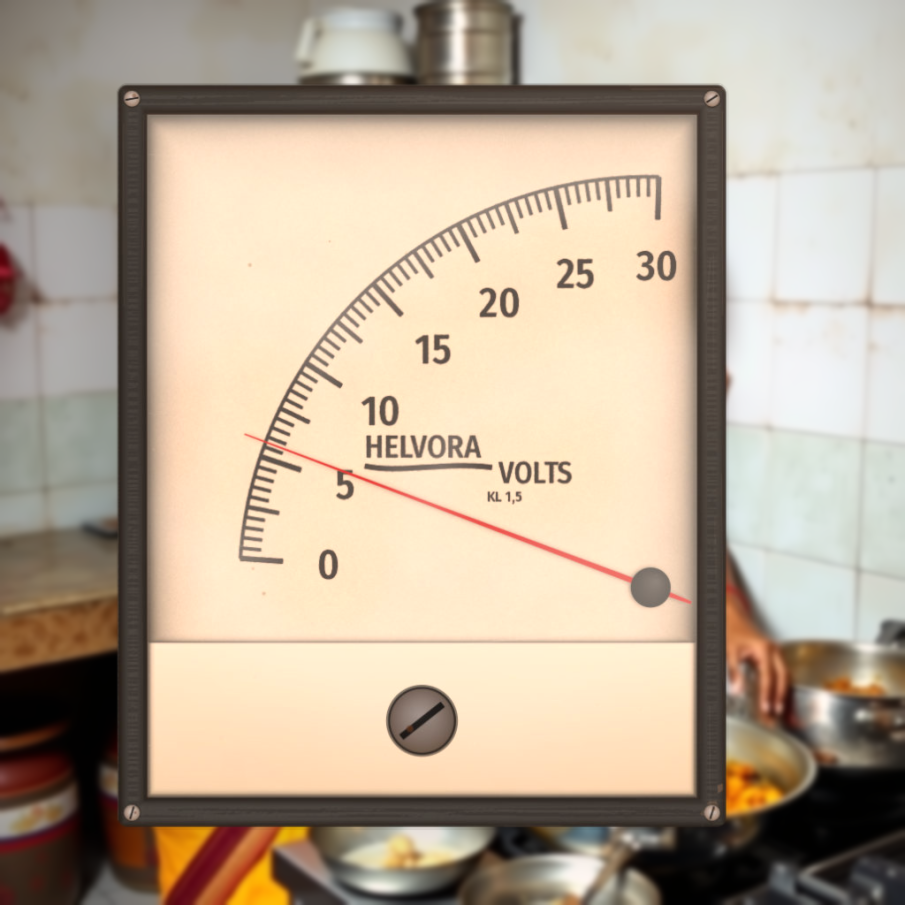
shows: 5.75 V
